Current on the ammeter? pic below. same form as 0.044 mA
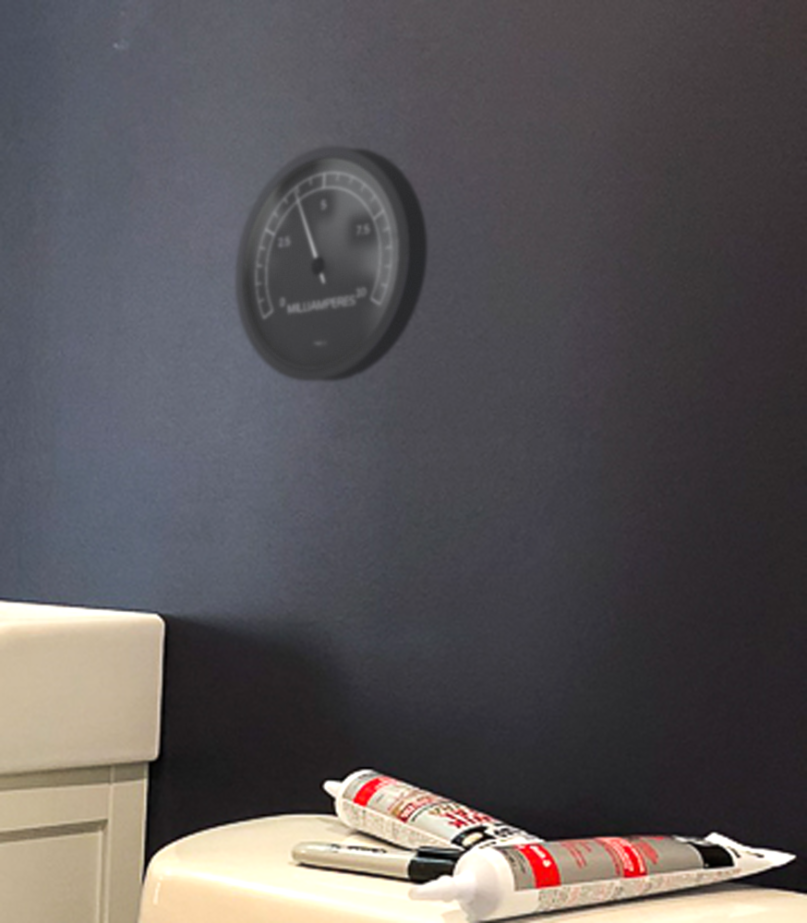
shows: 4 mA
